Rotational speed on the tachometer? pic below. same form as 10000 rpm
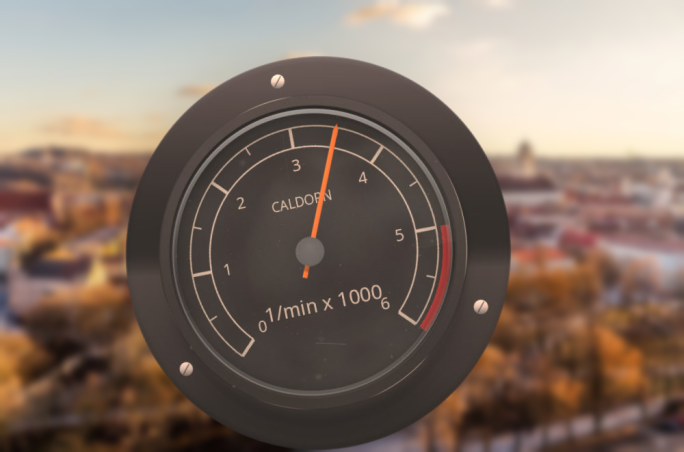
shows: 3500 rpm
